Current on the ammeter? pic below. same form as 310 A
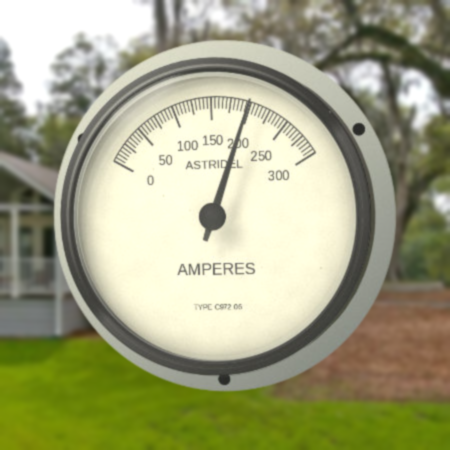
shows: 200 A
